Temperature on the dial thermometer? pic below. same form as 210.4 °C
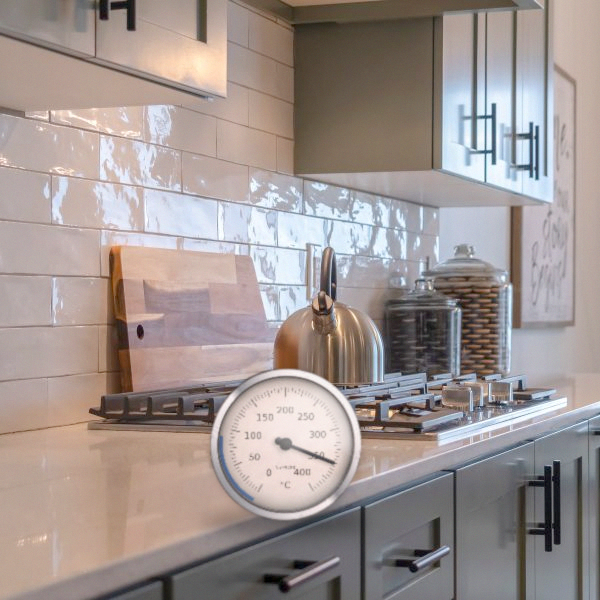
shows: 350 °C
